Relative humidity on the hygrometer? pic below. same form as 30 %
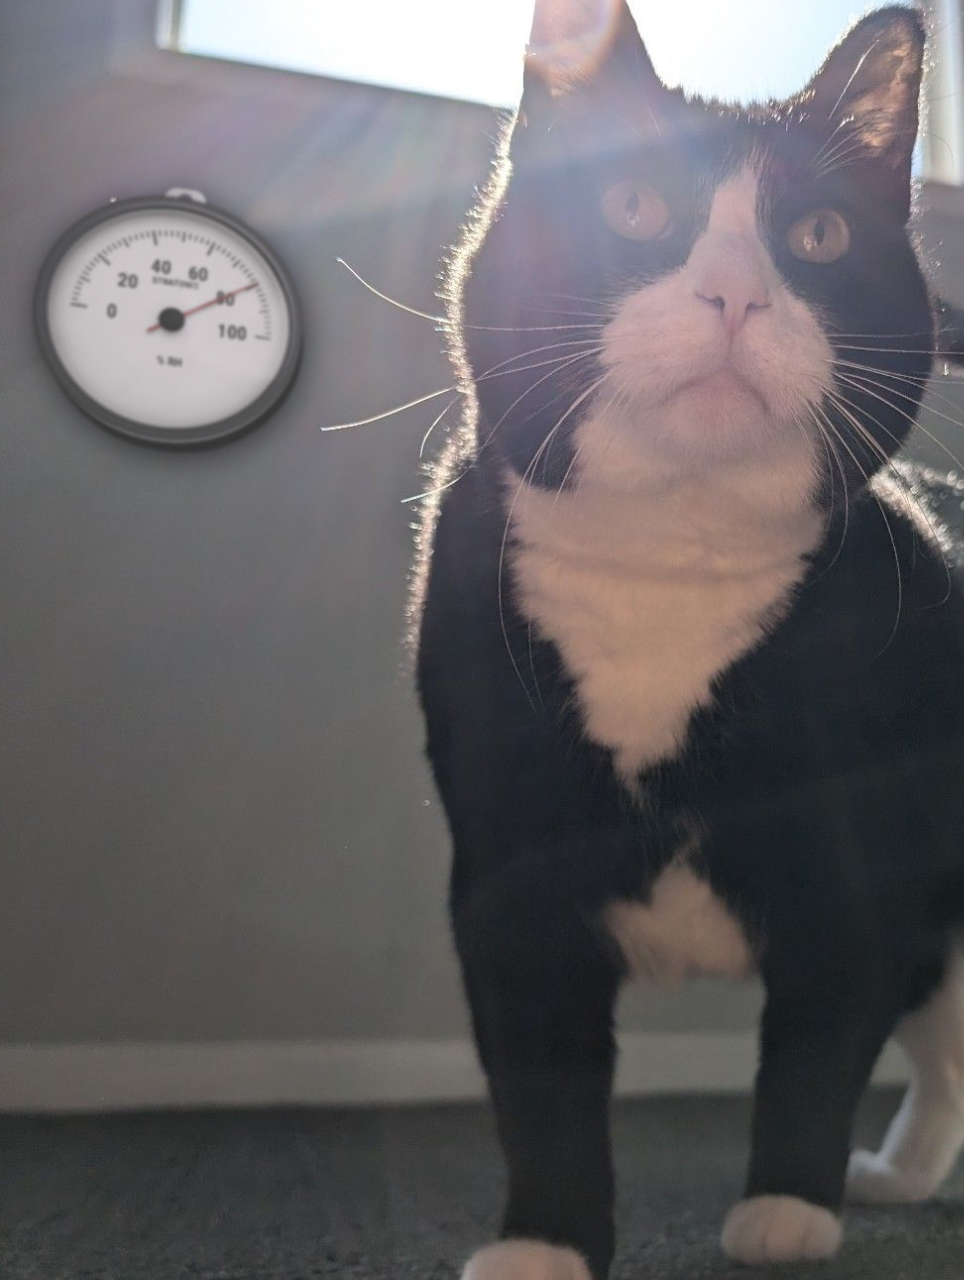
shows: 80 %
